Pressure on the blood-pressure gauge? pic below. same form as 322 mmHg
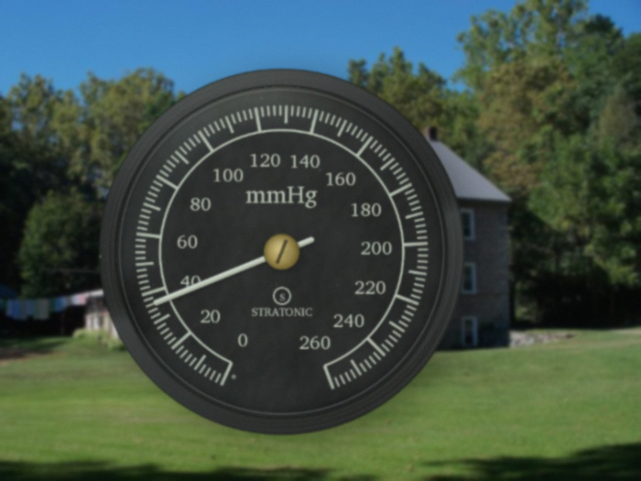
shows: 36 mmHg
